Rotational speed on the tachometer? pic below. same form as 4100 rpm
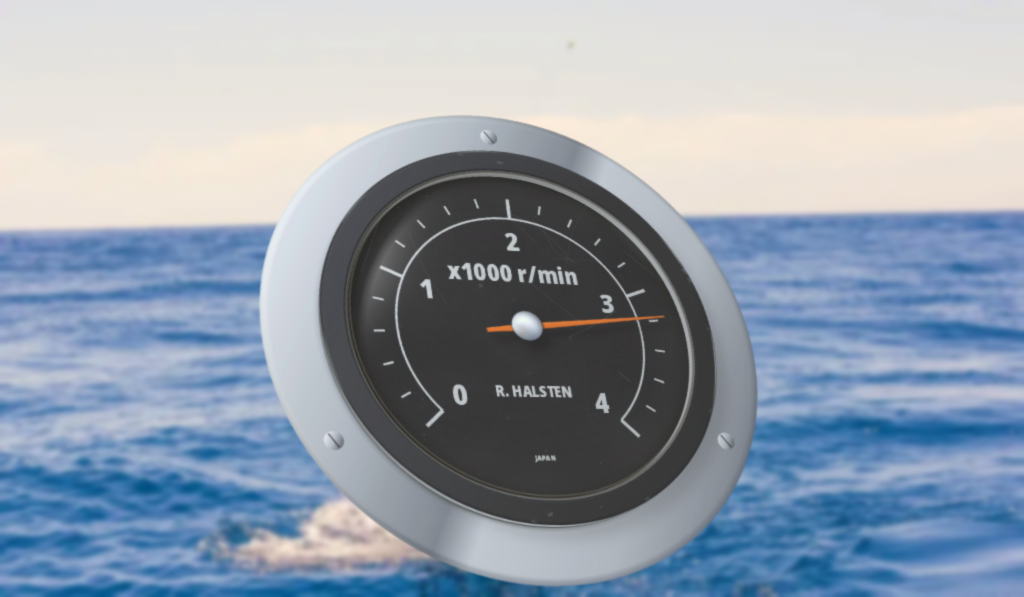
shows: 3200 rpm
